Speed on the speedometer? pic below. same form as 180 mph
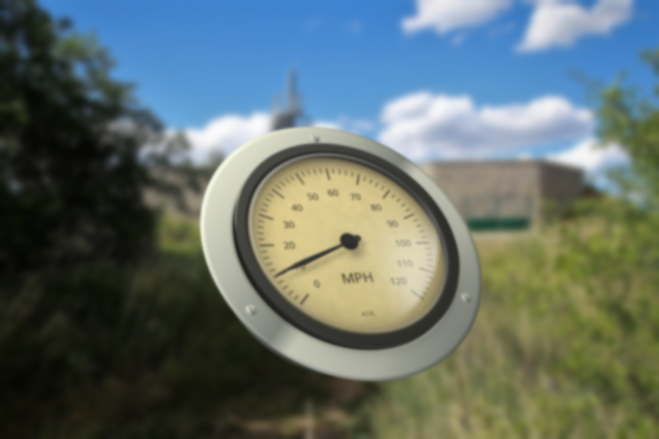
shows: 10 mph
